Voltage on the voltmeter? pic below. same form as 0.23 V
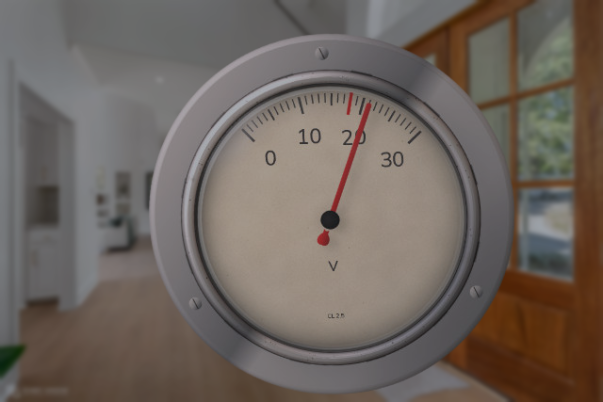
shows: 21 V
